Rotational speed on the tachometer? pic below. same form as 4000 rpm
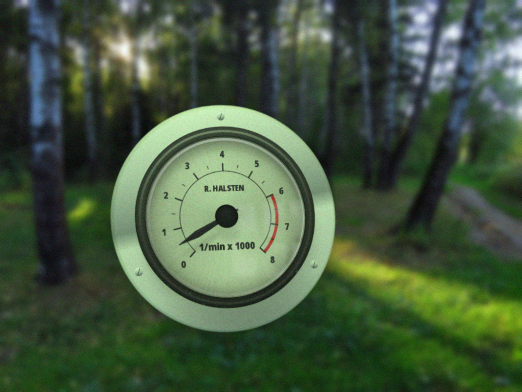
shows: 500 rpm
